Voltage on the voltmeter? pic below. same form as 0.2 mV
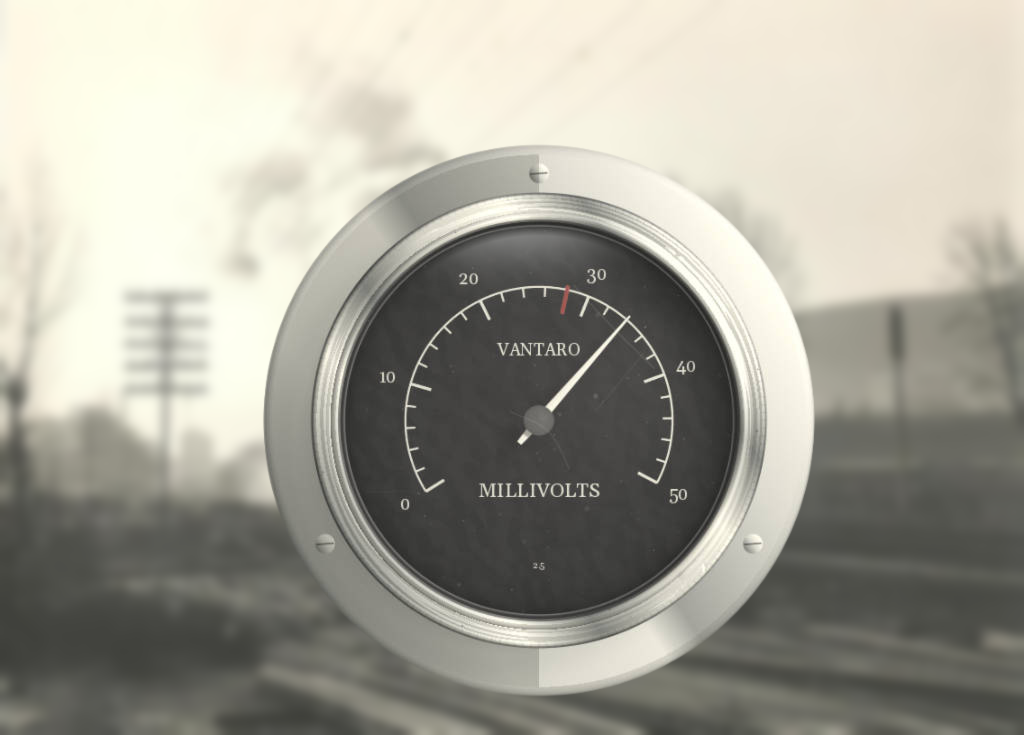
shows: 34 mV
